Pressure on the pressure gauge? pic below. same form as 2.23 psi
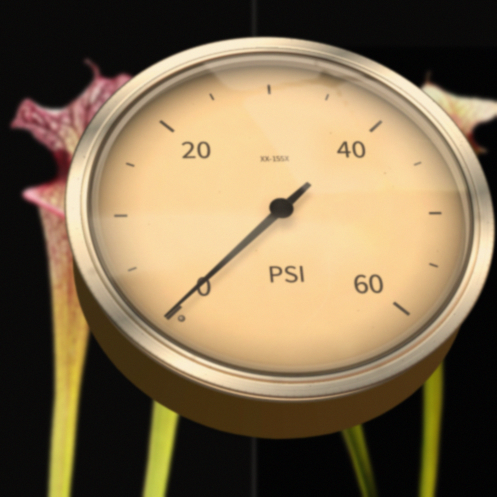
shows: 0 psi
